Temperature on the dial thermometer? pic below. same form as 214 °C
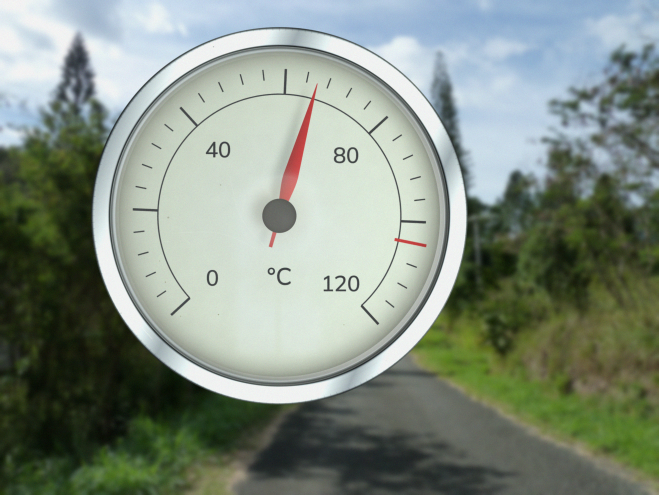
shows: 66 °C
